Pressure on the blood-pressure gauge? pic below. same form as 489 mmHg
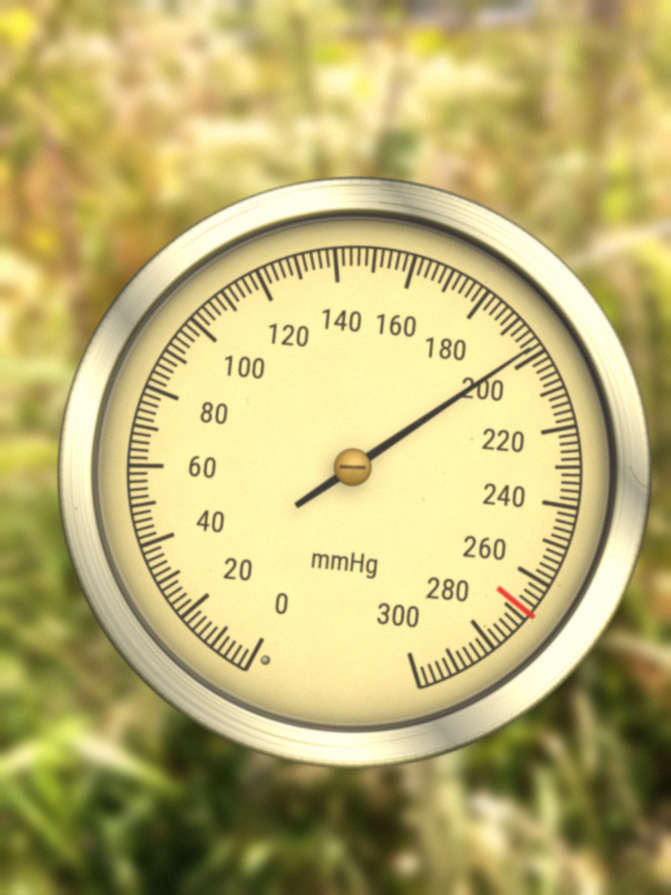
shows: 198 mmHg
